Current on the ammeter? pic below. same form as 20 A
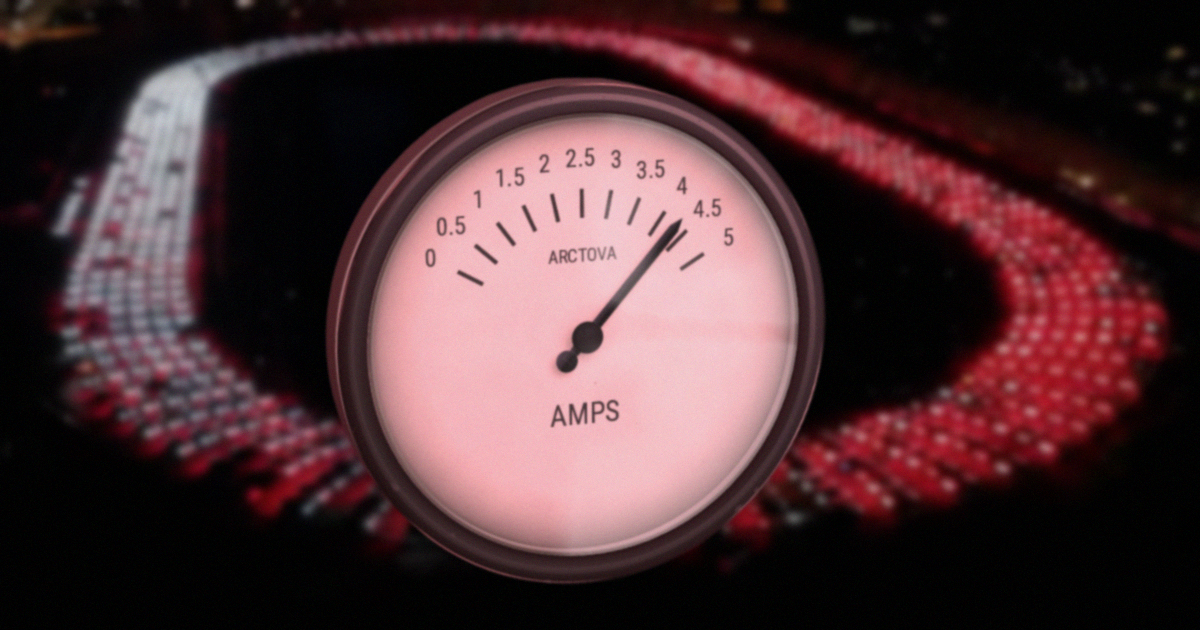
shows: 4.25 A
